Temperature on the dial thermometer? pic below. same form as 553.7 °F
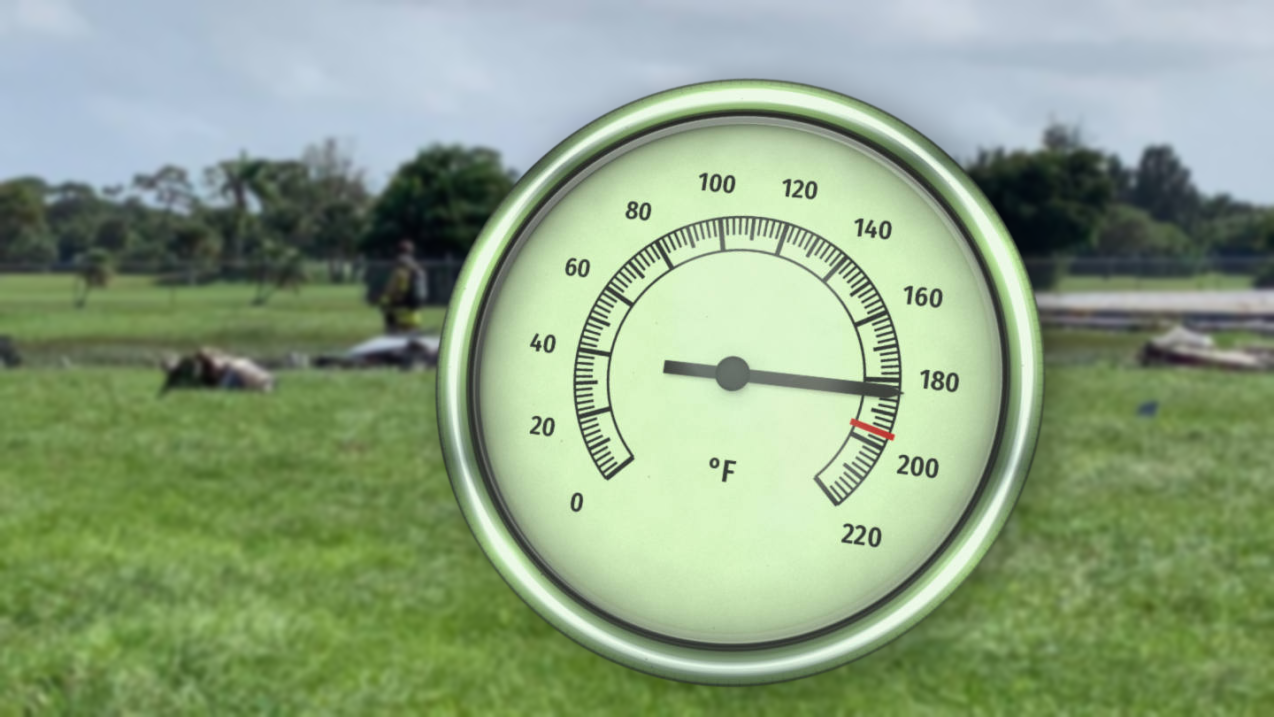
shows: 184 °F
